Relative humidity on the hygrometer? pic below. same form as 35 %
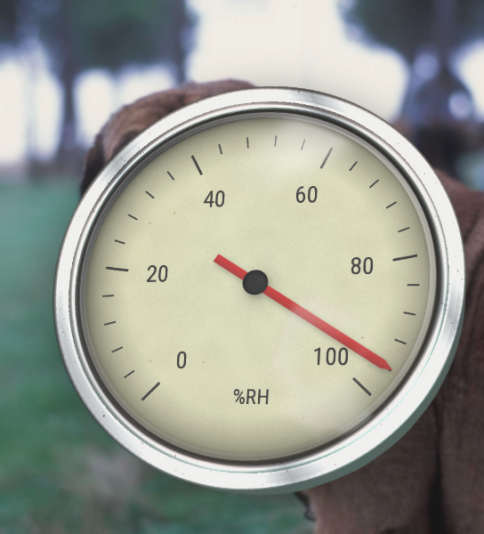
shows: 96 %
